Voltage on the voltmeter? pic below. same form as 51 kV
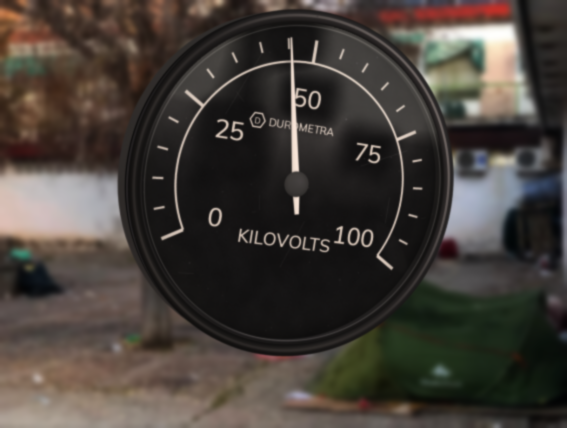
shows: 45 kV
